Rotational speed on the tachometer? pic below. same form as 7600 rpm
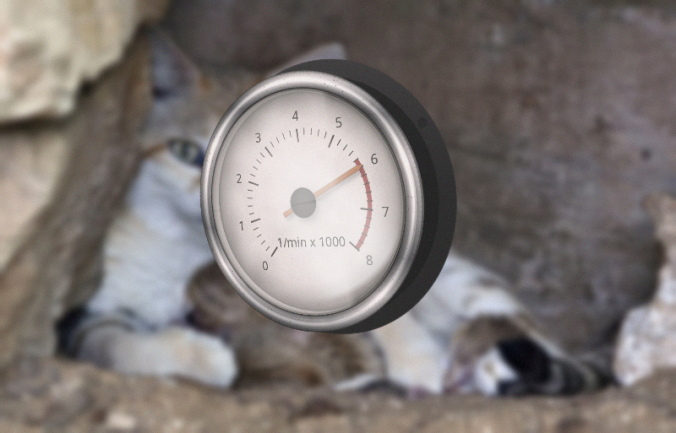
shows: 6000 rpm
